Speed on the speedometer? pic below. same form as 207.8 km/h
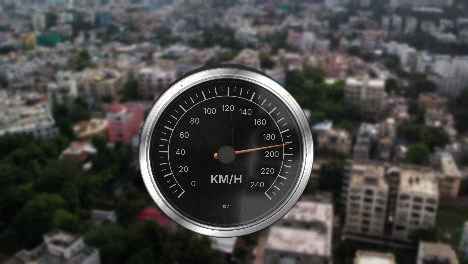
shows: 190 km/h
